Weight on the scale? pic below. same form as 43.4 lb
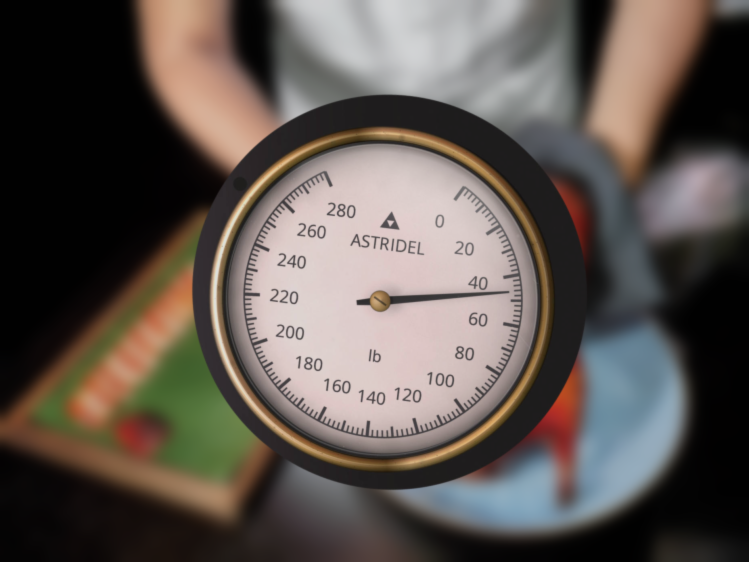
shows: 46 lb
